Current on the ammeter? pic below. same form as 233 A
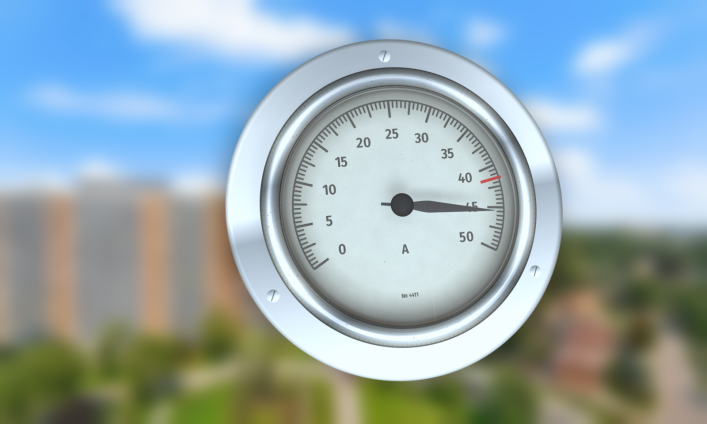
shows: 45.5 A
